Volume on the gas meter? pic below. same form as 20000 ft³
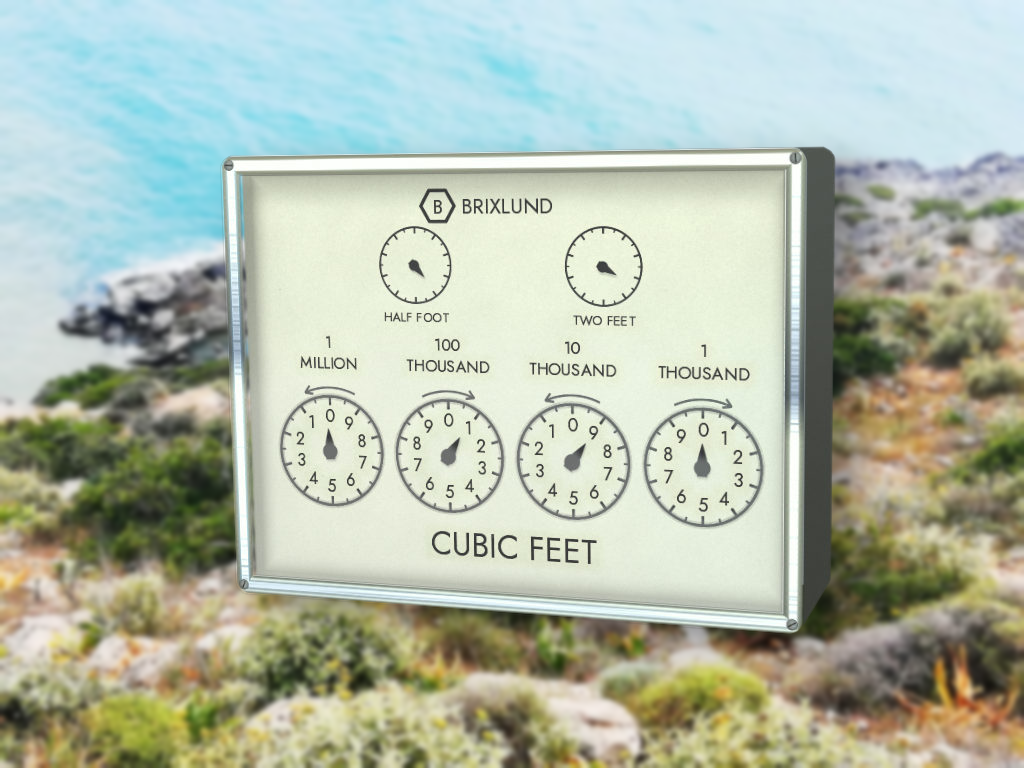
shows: 9000 ft³
